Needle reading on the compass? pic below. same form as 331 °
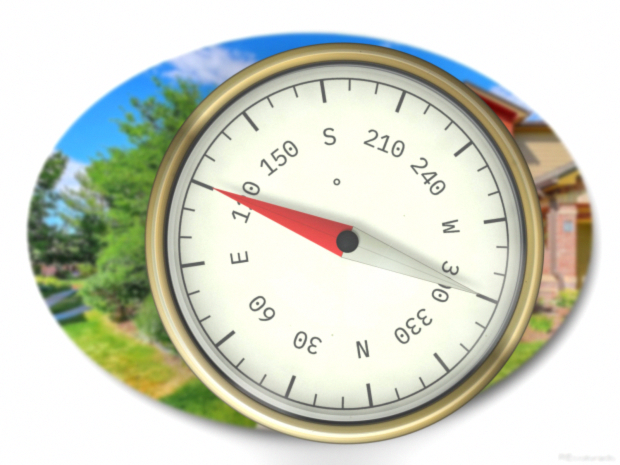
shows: 120 °
